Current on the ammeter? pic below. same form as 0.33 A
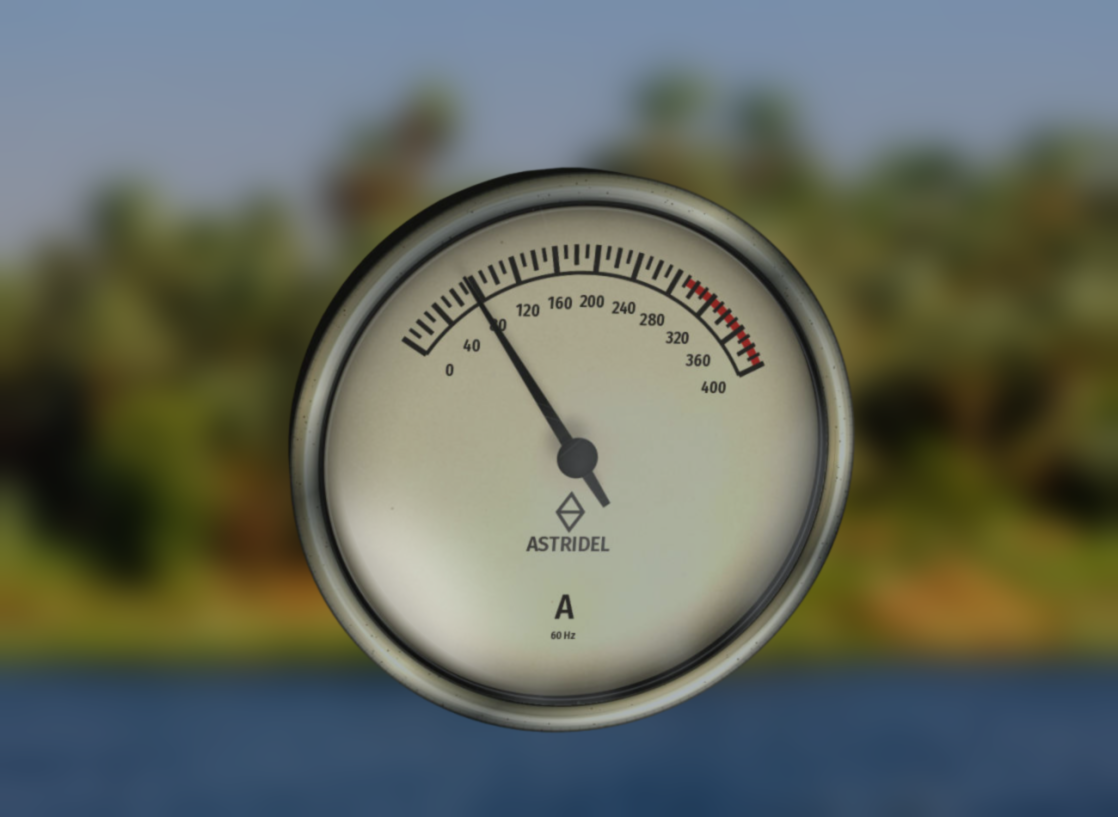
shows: 75 A
